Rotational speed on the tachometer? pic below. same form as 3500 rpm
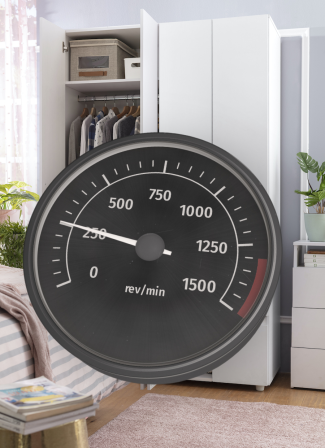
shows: 250 rpm
